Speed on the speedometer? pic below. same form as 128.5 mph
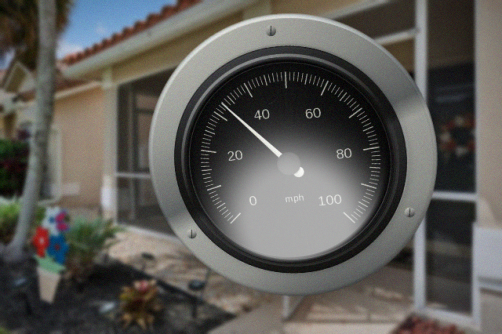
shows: 33 mph
